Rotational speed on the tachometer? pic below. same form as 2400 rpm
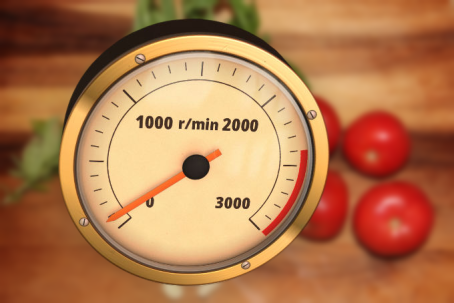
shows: 100 rpm
